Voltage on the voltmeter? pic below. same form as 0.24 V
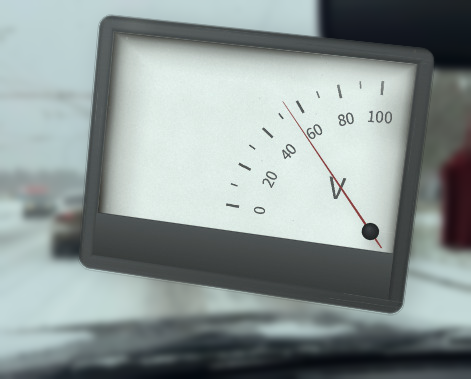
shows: 55 V
